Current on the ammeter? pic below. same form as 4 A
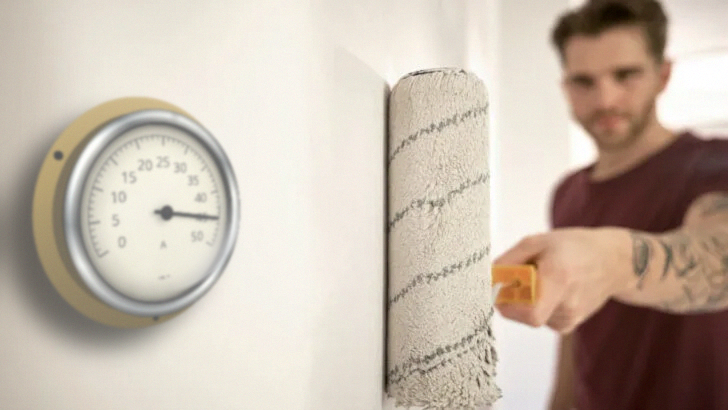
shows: 45 A
